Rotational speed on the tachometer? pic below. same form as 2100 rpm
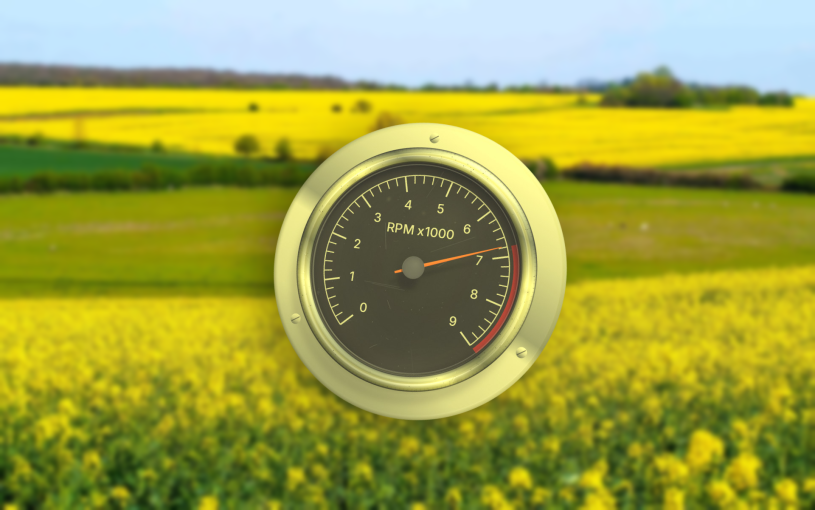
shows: 6800 rpm
